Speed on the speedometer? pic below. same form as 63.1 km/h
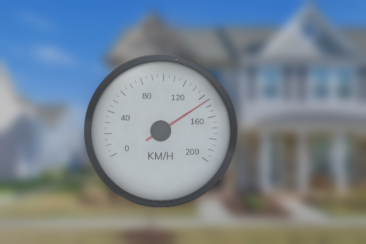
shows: 145 km/h
